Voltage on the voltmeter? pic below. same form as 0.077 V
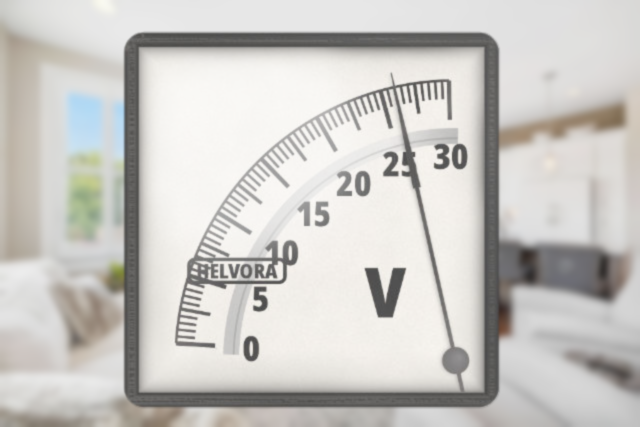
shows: 26 V
